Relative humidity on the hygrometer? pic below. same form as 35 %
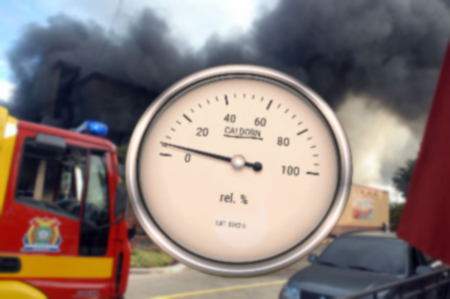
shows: 4 %
